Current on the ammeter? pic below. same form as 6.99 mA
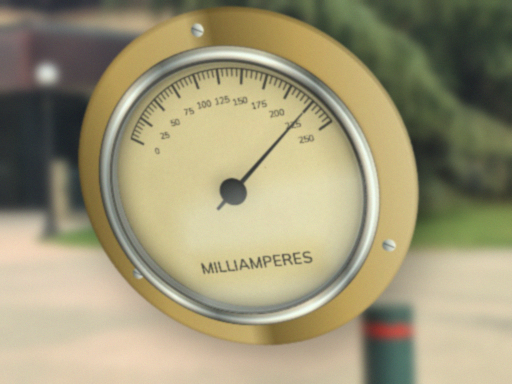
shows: 225 mA
